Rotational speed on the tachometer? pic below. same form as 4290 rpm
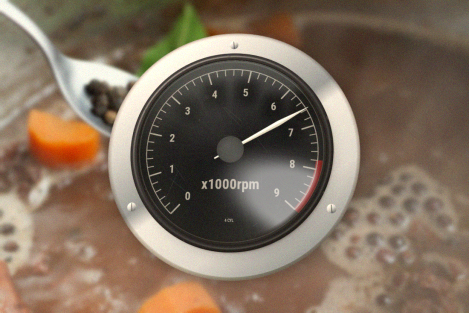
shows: 6600 rpm
